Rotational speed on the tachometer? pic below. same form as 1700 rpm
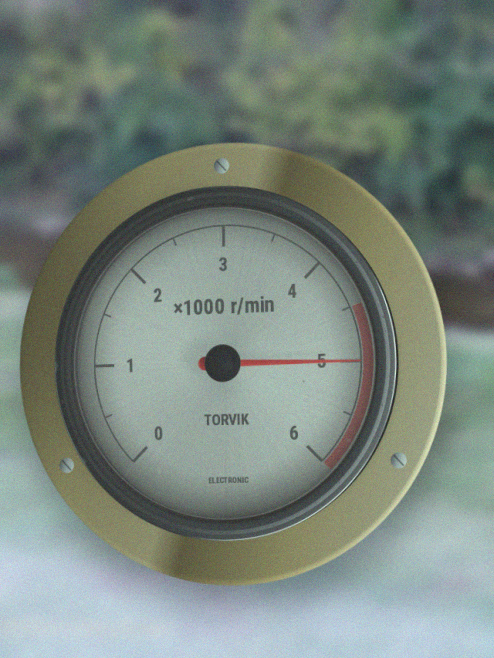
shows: 5000 rpm
